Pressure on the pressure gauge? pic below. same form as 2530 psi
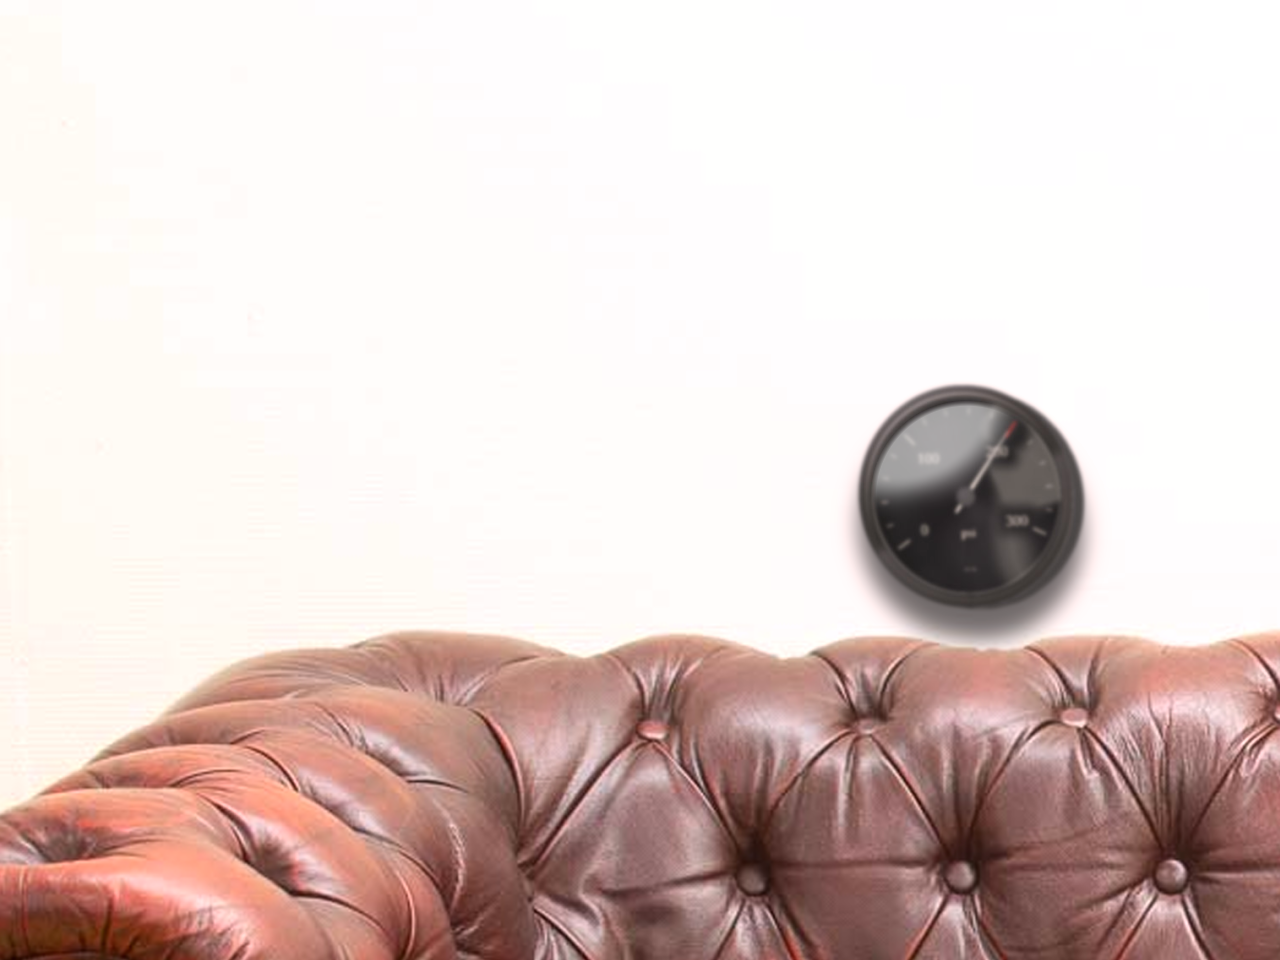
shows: 200 psi
